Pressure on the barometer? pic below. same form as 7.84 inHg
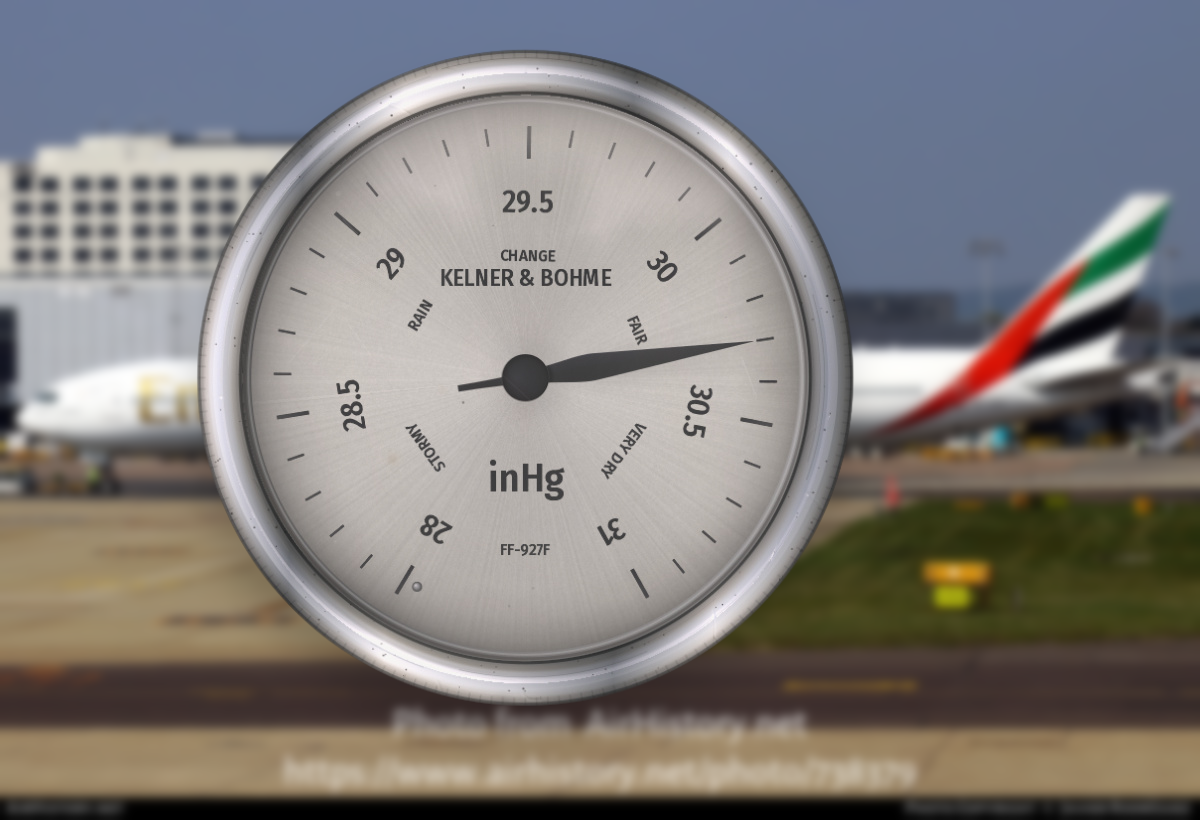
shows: 30.3 inHg
